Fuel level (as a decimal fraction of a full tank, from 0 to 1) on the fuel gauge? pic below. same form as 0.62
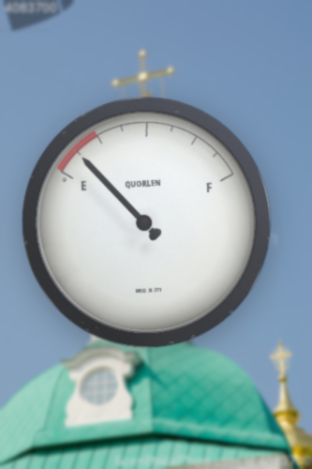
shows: 0.125
